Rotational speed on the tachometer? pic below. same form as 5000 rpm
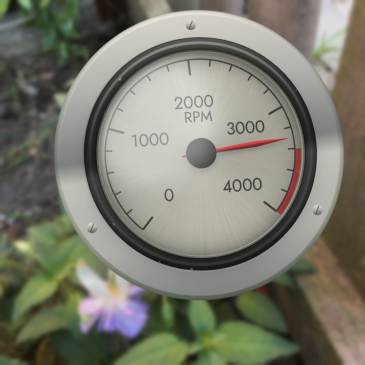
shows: 3300 rpm
